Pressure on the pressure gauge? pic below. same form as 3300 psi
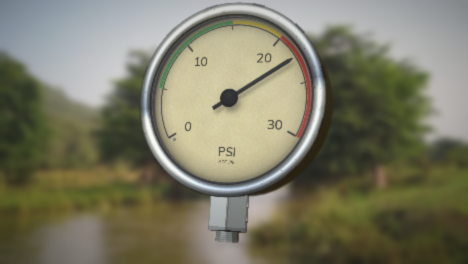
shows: 22.5 psi
